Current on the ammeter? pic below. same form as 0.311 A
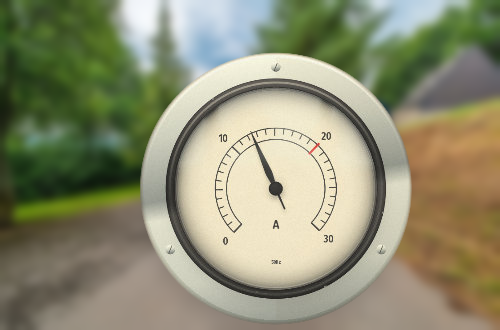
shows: 12.5 A
